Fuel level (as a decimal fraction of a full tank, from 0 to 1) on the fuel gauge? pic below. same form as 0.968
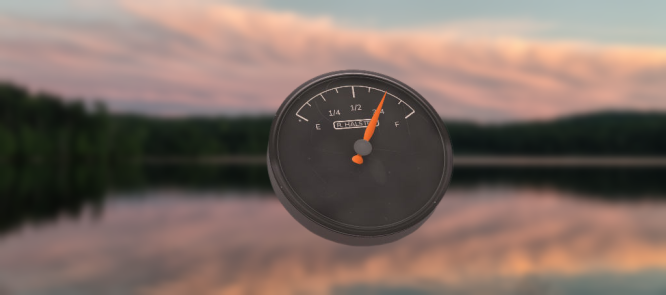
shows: 0.75
